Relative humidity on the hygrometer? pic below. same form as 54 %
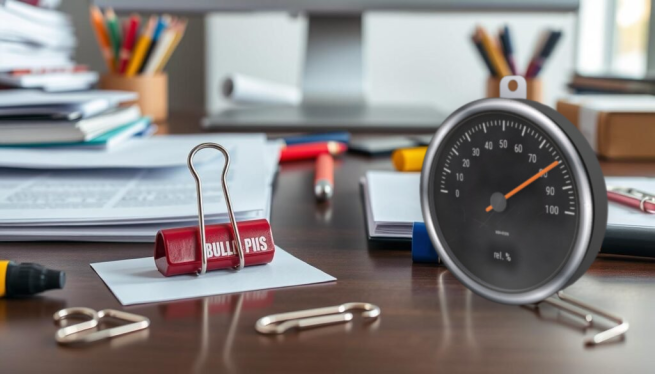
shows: 80 %
